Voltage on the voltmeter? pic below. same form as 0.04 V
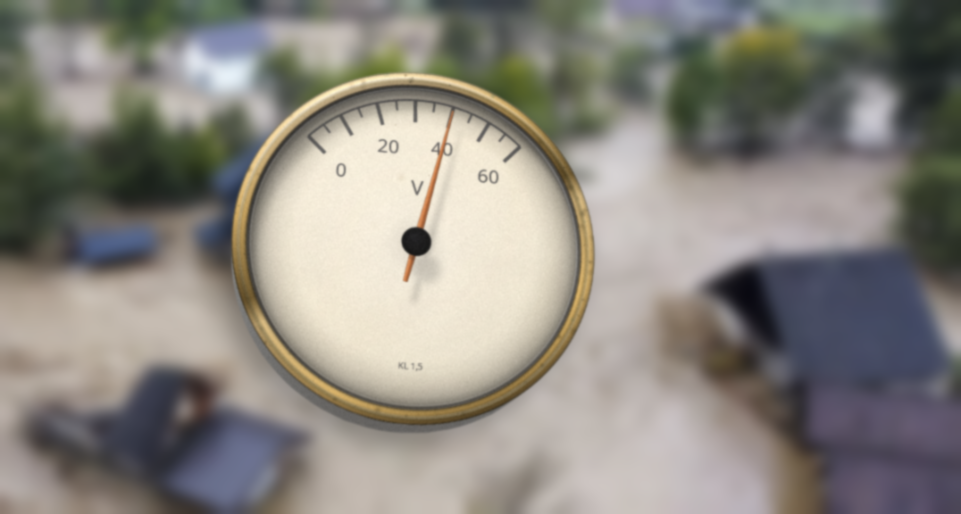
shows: 40 V
